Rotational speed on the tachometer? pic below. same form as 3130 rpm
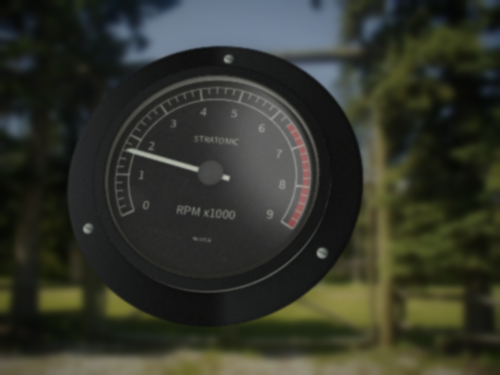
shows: 1600 rpm
